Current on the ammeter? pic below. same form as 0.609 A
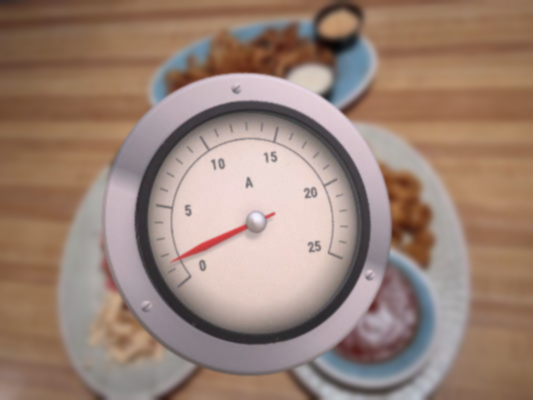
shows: 1.5 A
